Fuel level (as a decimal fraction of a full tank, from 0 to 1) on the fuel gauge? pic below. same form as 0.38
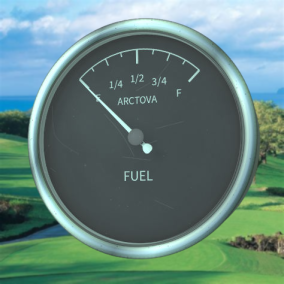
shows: 0
